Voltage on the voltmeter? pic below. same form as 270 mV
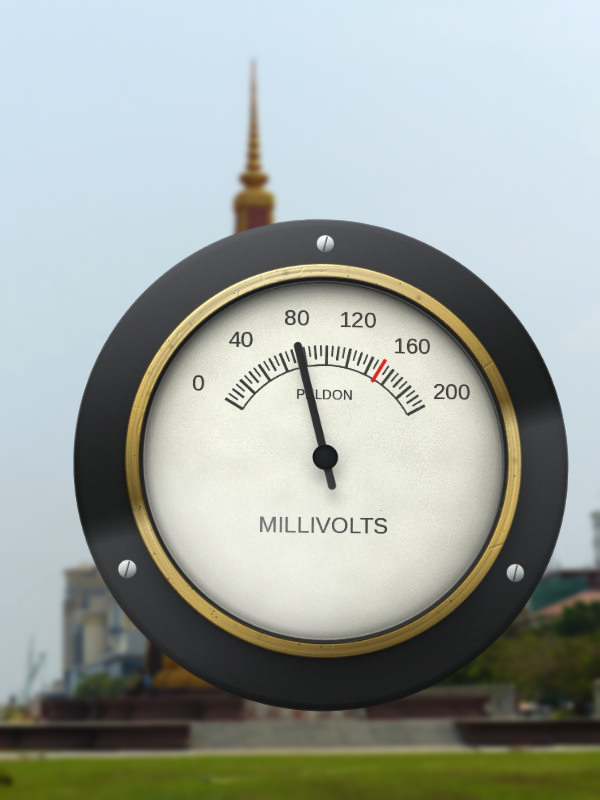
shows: 75 mV
